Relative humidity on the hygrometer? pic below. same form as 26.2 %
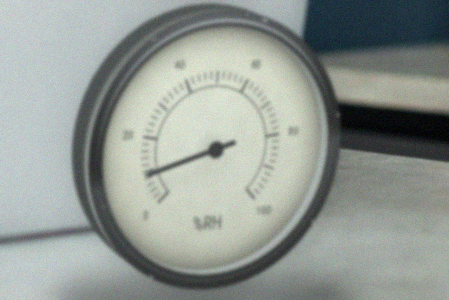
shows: 10 %
